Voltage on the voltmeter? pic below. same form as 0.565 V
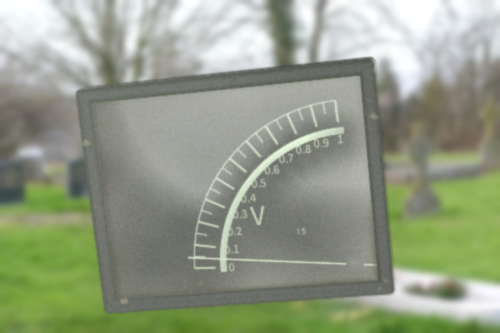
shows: 0.05 V
